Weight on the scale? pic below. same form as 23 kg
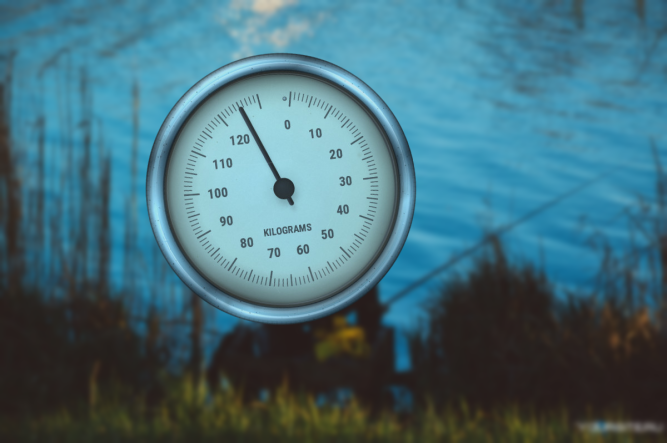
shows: 125 kg
